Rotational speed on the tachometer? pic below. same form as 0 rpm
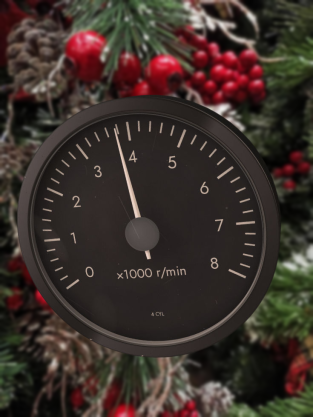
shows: 3800 rpm
